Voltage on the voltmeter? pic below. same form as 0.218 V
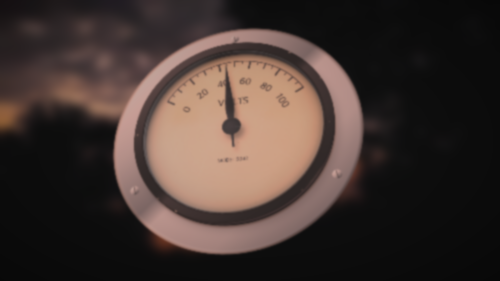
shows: 45 V
